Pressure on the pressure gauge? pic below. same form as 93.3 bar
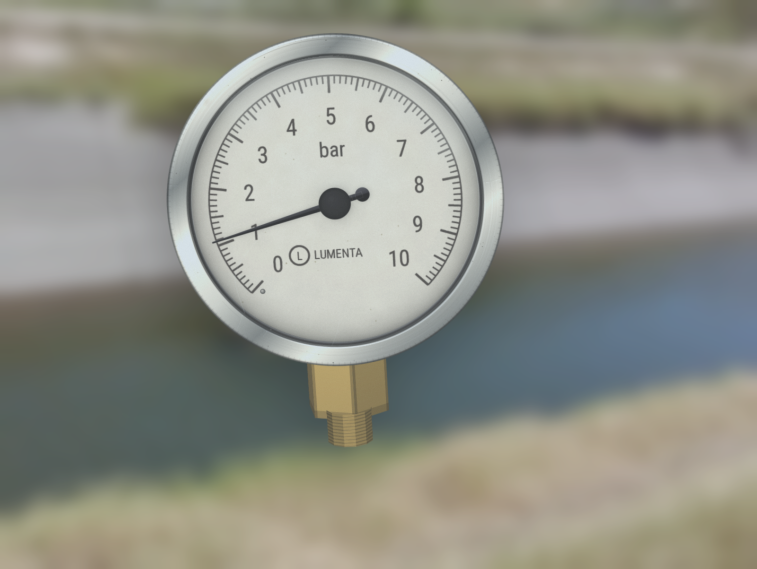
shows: 1.1 bar
